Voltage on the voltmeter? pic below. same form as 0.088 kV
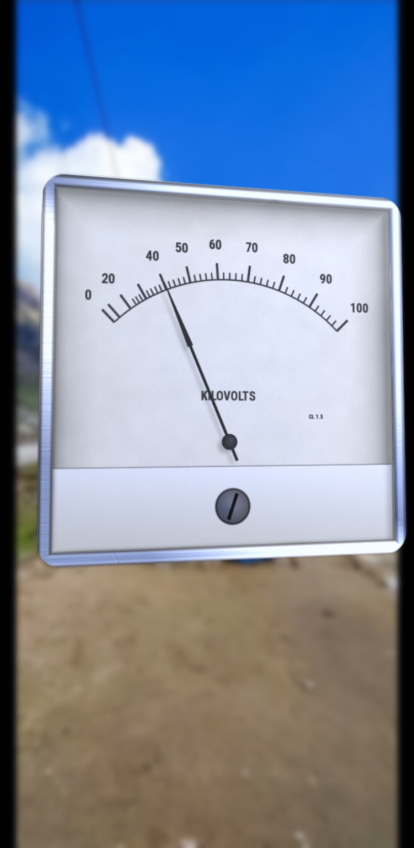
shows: 40 kV
